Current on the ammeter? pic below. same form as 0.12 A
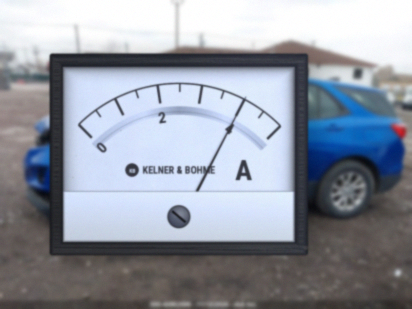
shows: 4 A
